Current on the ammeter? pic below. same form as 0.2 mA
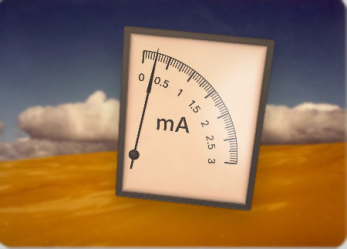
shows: 0.25 mA
